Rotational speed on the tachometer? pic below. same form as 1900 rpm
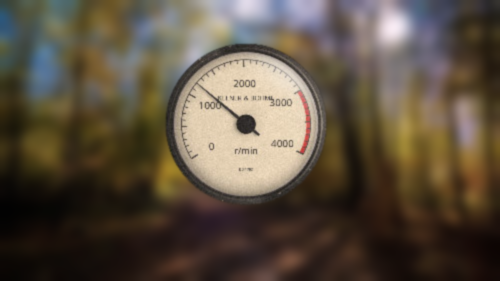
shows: 1200 rpm
